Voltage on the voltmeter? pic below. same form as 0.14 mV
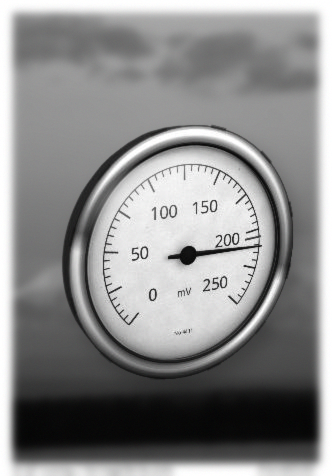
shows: 210 mV
